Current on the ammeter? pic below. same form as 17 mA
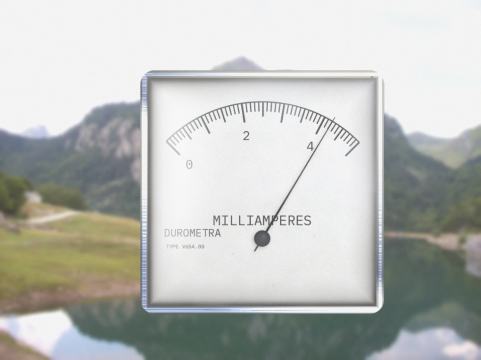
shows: 4.2 mA
